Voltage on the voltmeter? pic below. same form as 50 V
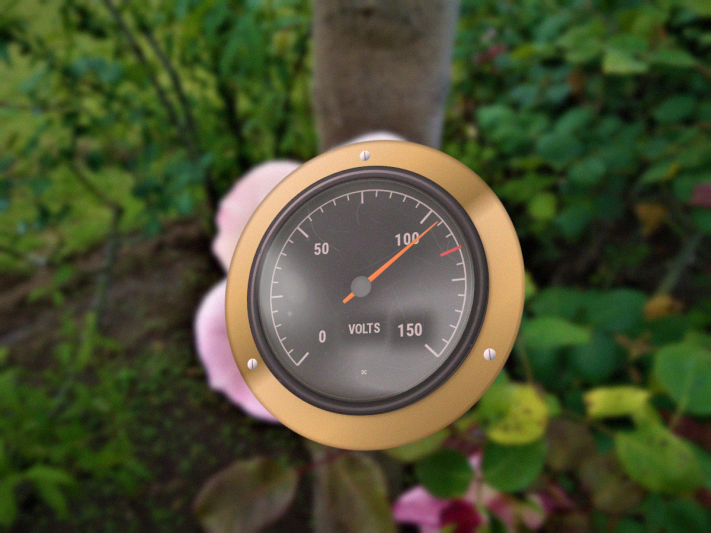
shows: 105 V
